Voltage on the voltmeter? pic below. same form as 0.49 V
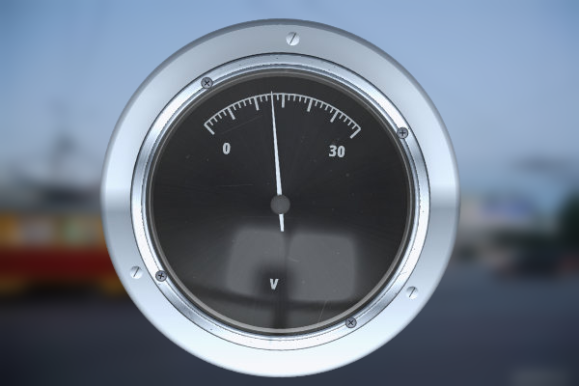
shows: 13 V
